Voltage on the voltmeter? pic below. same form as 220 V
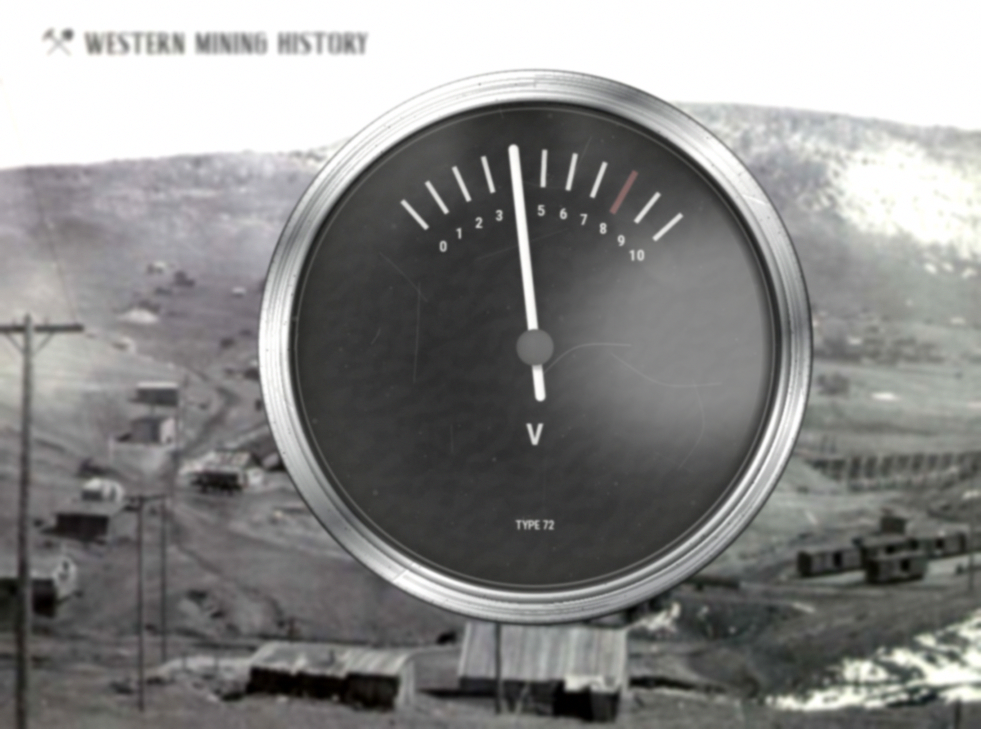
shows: 4 V
